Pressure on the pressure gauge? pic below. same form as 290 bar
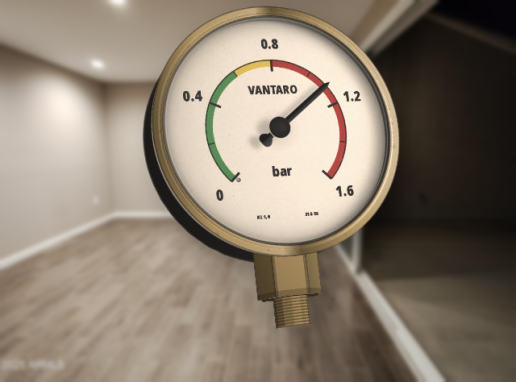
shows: 1.1 bar
